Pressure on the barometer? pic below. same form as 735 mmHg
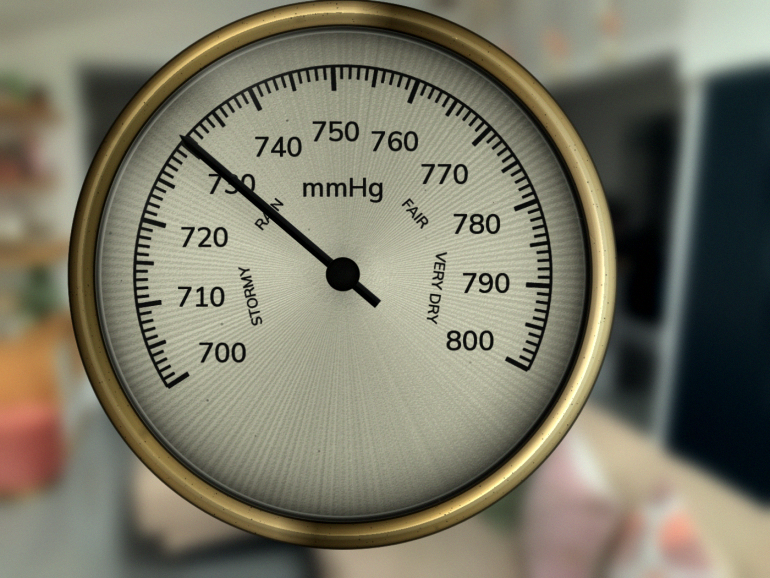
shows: 730.5 mmHg
